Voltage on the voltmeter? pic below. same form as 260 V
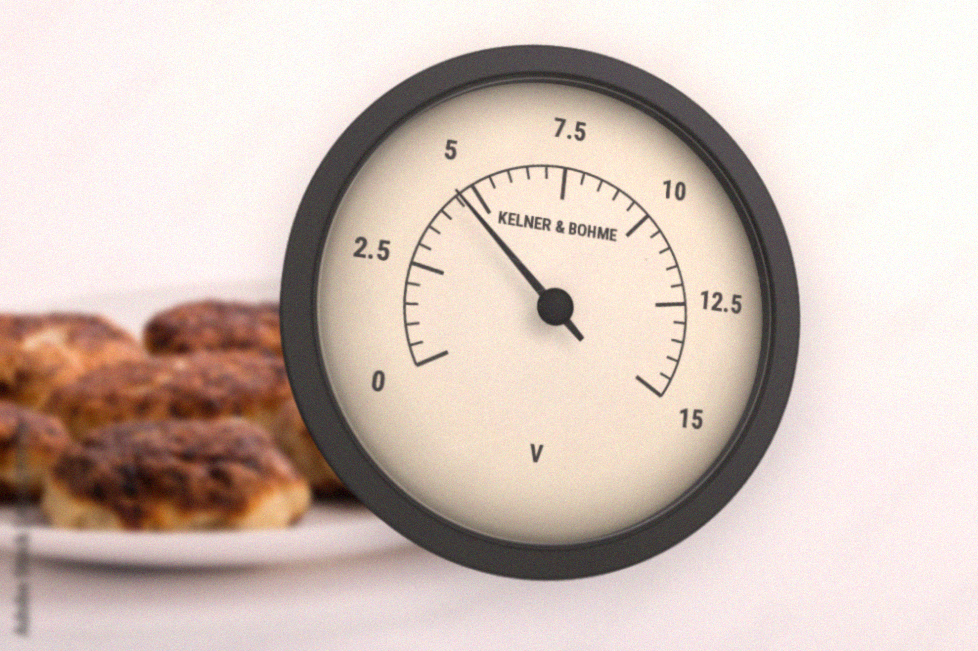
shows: 4.5 V
